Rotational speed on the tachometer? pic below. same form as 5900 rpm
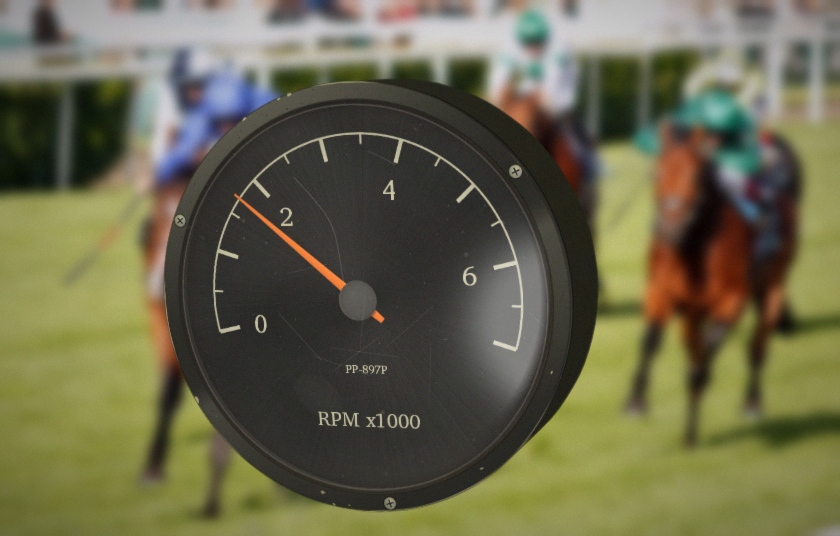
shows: 1750 rpm
